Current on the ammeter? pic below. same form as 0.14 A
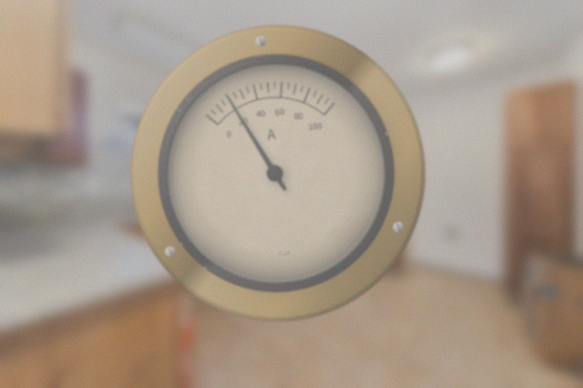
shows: 20 A
